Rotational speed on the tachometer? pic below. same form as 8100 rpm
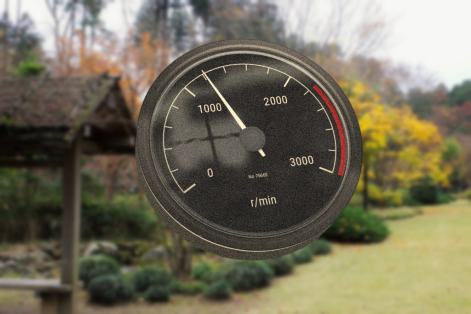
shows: 1200 rpm
